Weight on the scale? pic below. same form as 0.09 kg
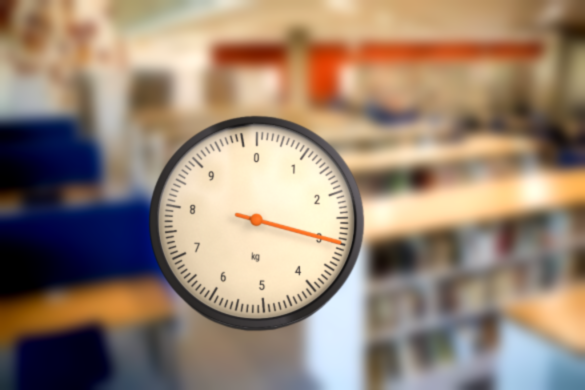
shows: 3 kg
